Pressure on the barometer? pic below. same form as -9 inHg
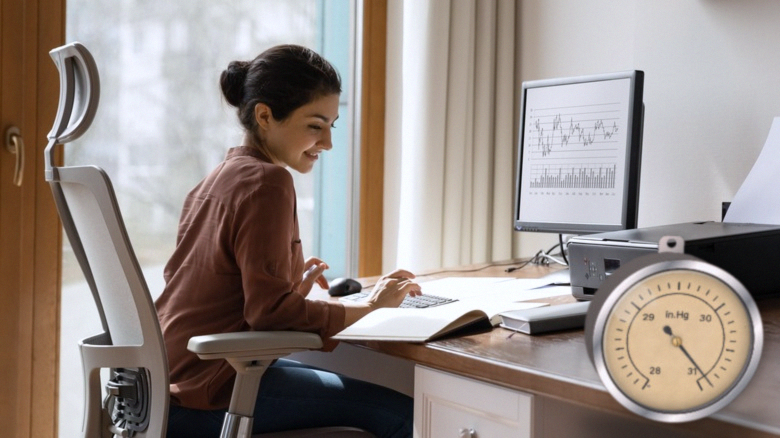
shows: 30.9 inHg
